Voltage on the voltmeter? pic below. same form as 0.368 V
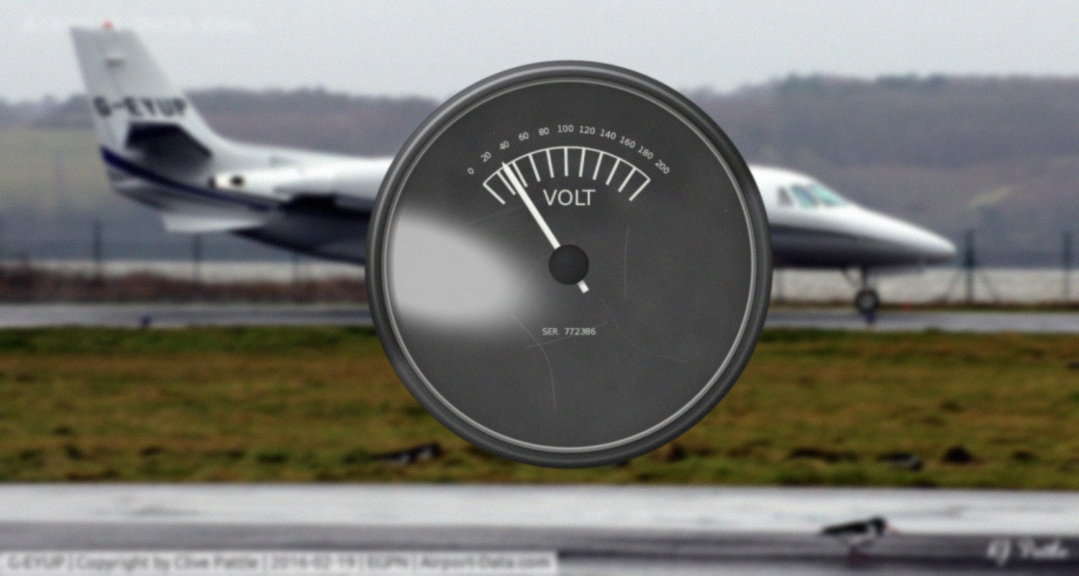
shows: 30 V
